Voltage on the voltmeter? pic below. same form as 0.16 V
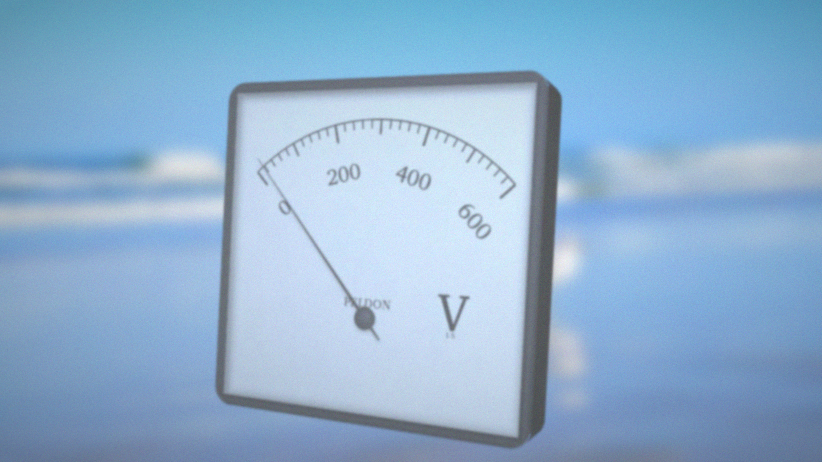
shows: 20 V
